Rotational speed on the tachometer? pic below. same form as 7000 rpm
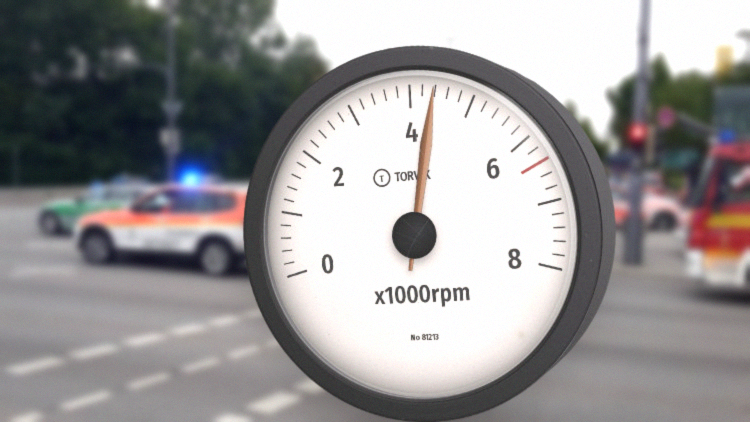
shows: 4400 rpm
